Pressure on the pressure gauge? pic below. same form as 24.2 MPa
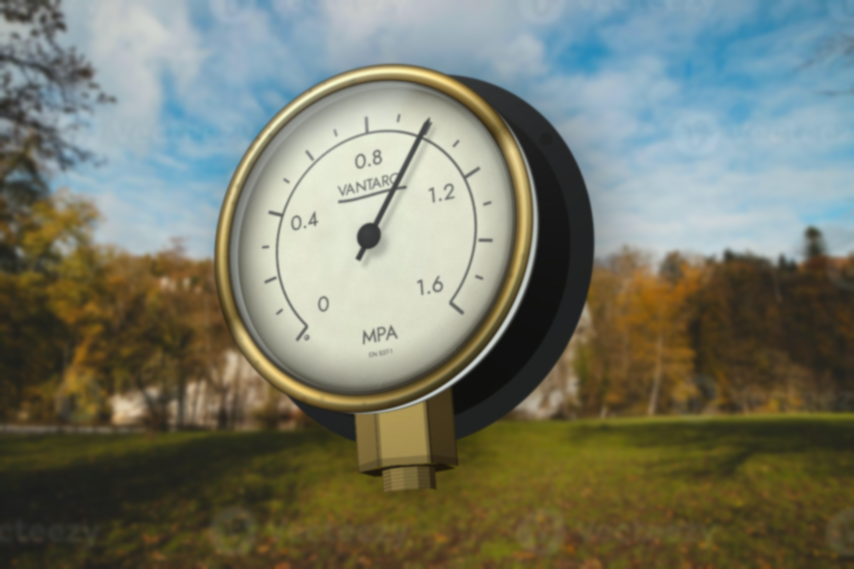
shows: 1 MPa
